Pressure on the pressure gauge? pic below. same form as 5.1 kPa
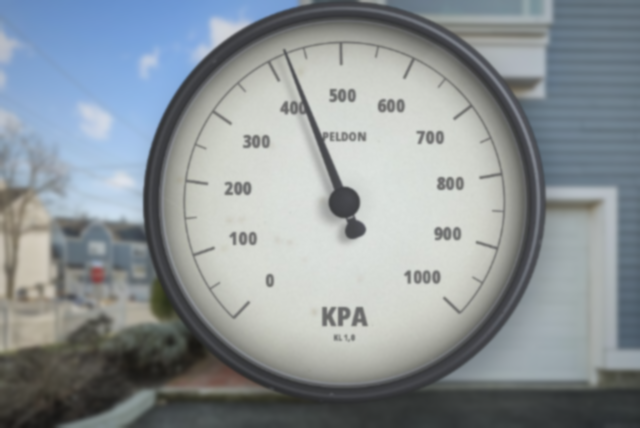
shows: 425 kPa
